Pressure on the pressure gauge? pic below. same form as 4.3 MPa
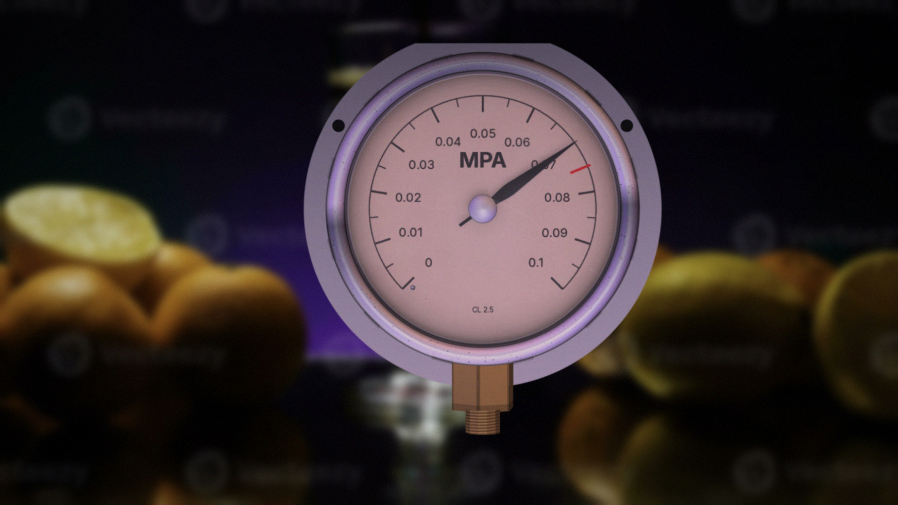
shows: 0.07 MPa
